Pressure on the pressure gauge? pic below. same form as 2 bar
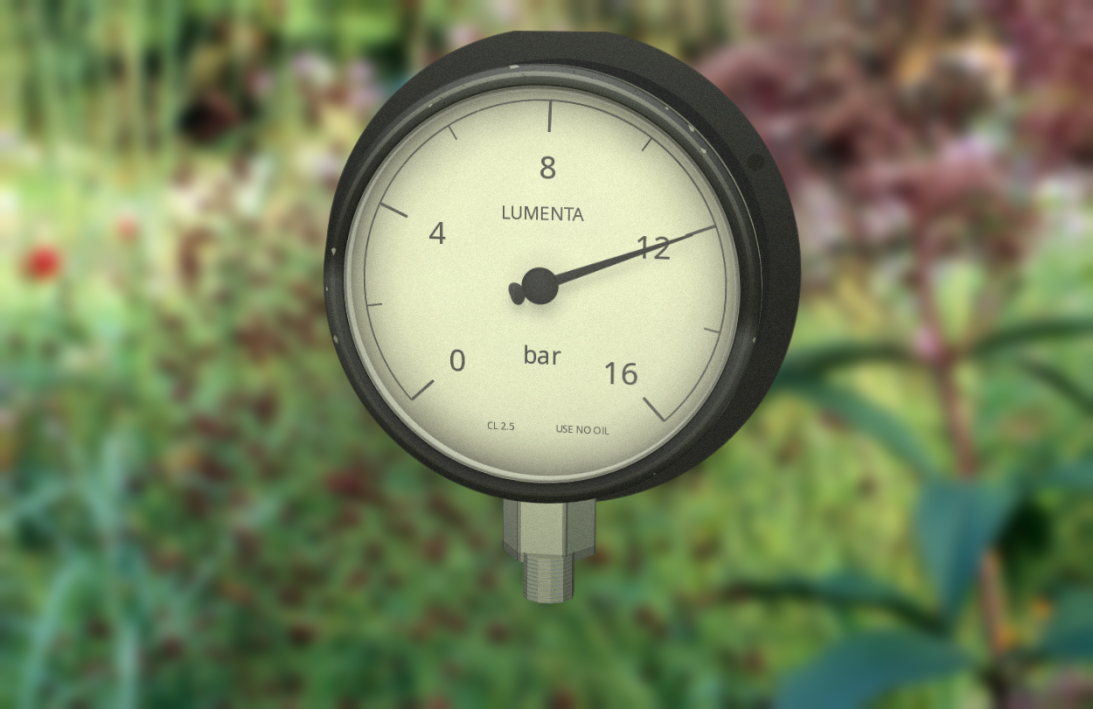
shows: 12 bar
